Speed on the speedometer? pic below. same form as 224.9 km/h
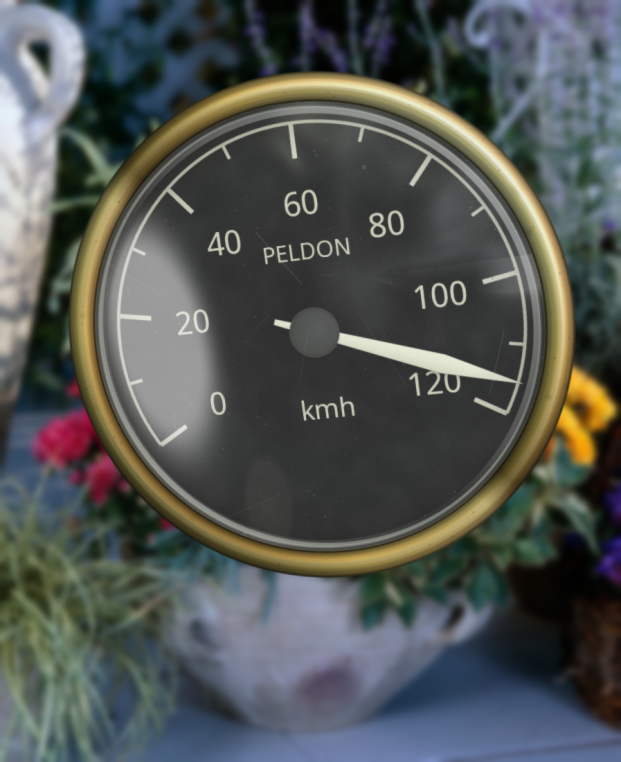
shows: 115 km/h
